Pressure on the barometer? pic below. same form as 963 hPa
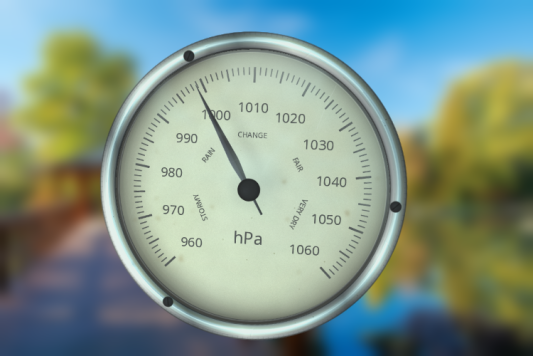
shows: 999 hPa
